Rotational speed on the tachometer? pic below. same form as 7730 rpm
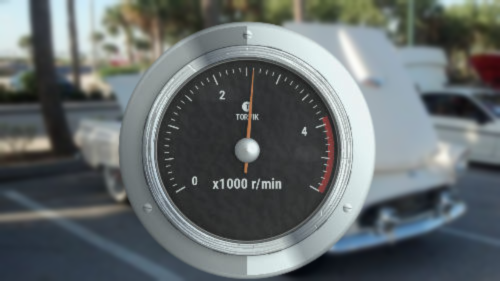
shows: 2600 rpm
